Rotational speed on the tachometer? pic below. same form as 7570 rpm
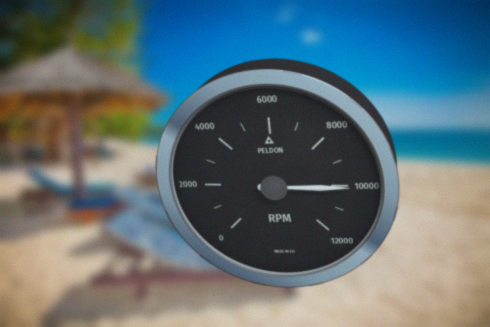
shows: 10000 rpm
